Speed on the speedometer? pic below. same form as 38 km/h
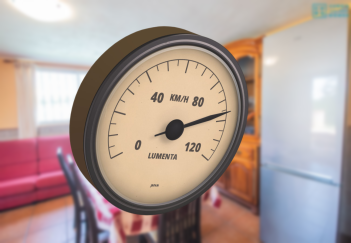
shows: 95 km/h
